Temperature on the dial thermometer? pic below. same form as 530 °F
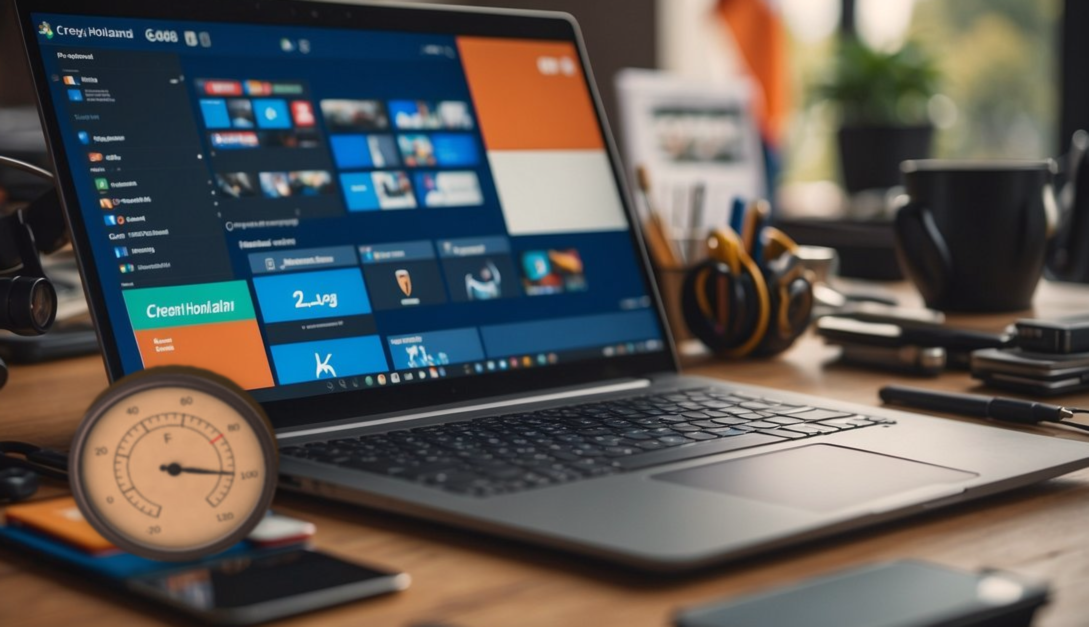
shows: 100 °F
